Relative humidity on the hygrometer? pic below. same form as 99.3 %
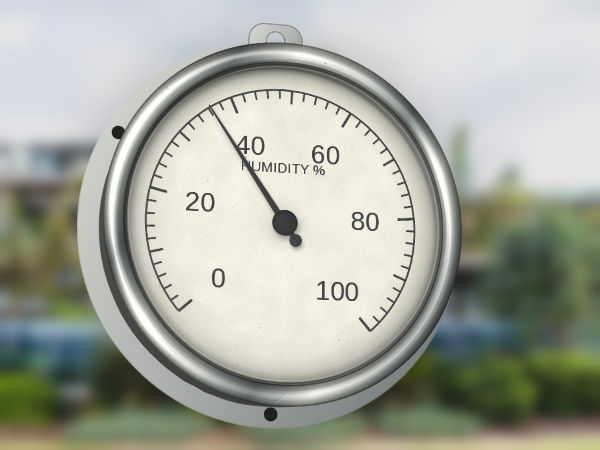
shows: 36 %
